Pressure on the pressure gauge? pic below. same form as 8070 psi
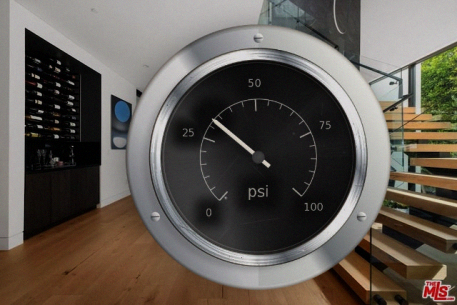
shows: 32.5 psi
